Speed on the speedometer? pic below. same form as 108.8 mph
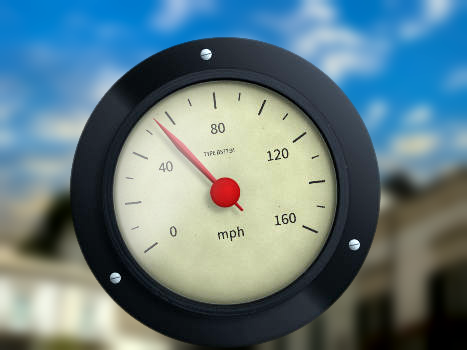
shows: 55 mph
